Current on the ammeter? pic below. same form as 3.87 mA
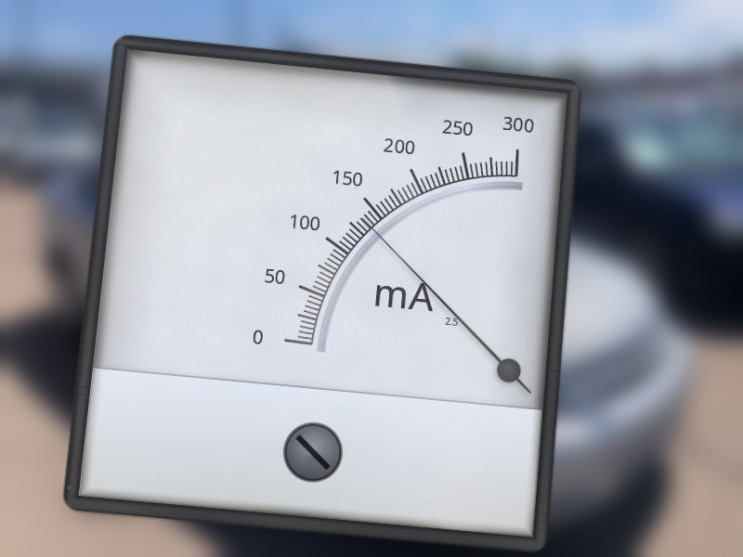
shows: 135 mA
